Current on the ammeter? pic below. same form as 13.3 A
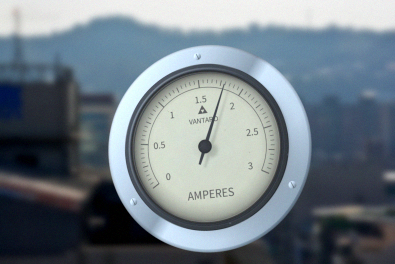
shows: 1.8 A
